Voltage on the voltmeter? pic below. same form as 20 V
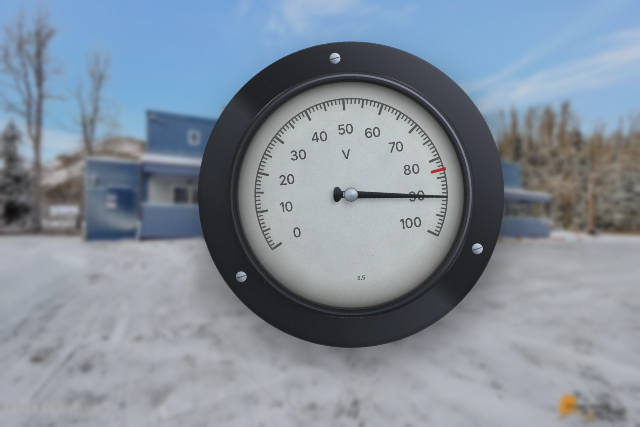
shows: 90 V
